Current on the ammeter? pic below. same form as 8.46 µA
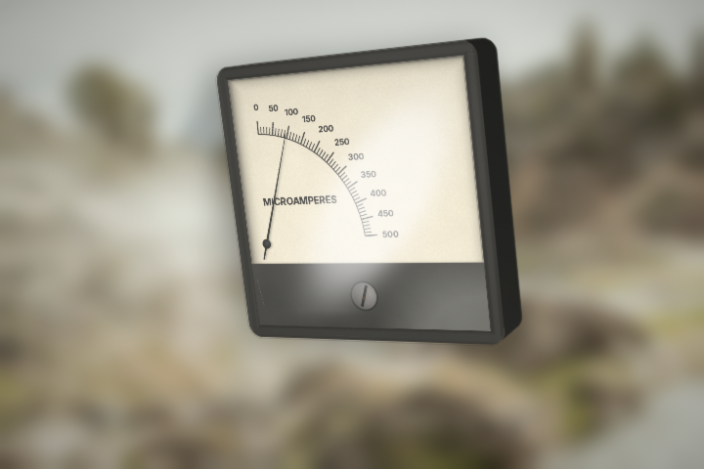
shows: 100 µA
